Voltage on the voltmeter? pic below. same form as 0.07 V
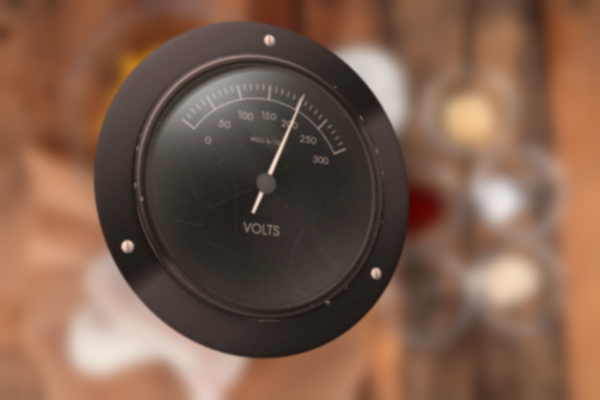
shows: 200 V
